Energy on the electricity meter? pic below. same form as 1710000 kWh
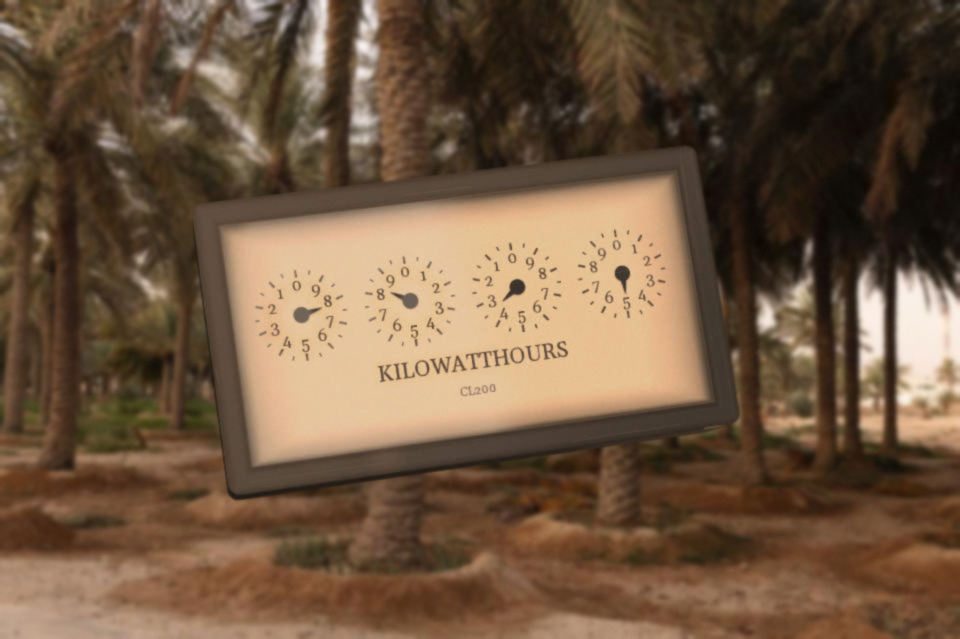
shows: 7835 kWh
